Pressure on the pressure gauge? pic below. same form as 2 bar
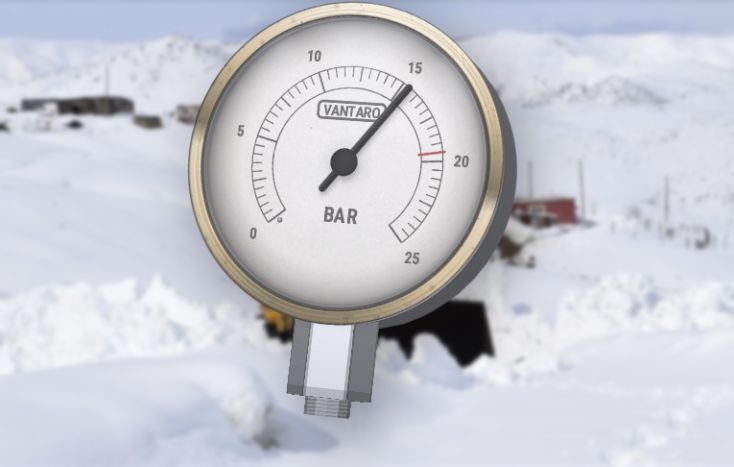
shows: 15.5 bar
